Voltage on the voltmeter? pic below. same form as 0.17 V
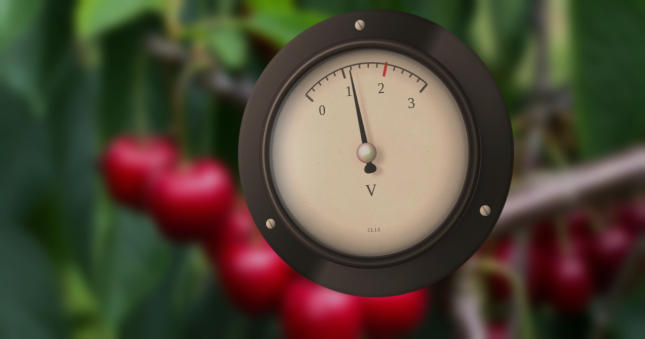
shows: 1.2 V
